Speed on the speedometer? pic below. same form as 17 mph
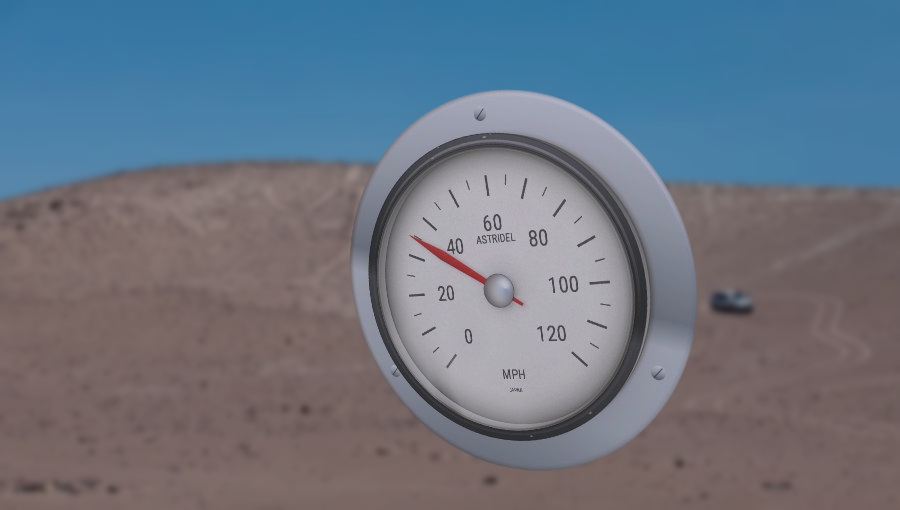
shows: 35 mph
